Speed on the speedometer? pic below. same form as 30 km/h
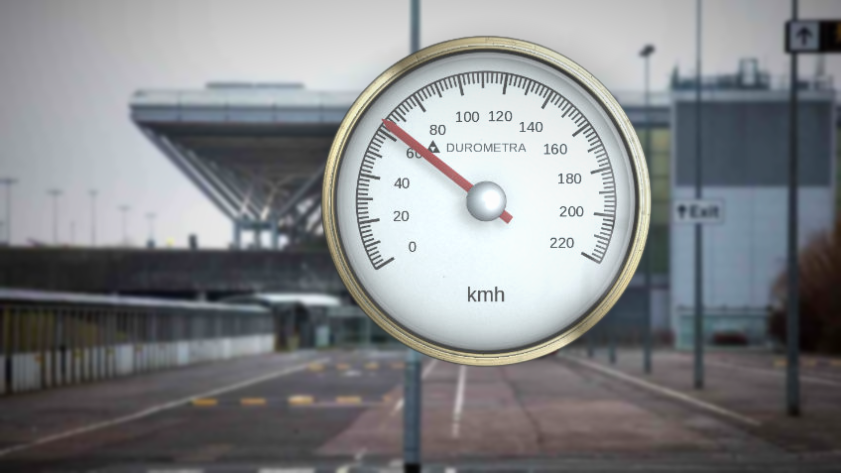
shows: 64 km/h
